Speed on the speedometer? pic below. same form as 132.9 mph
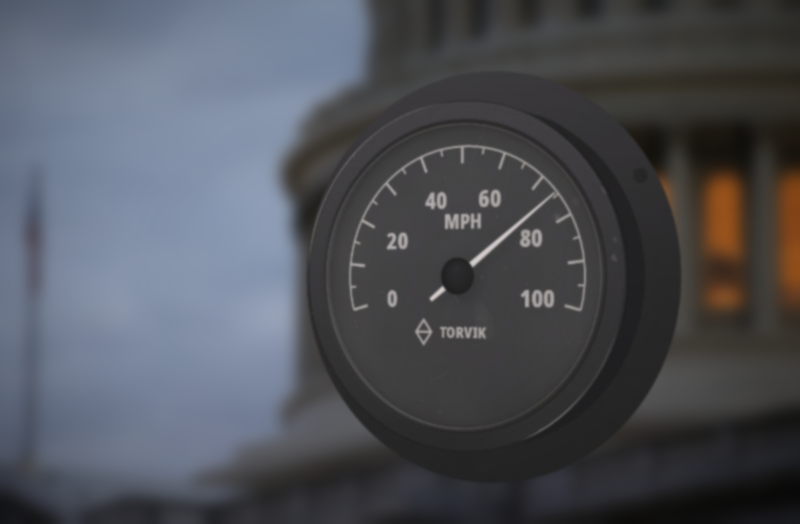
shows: 75 mph
